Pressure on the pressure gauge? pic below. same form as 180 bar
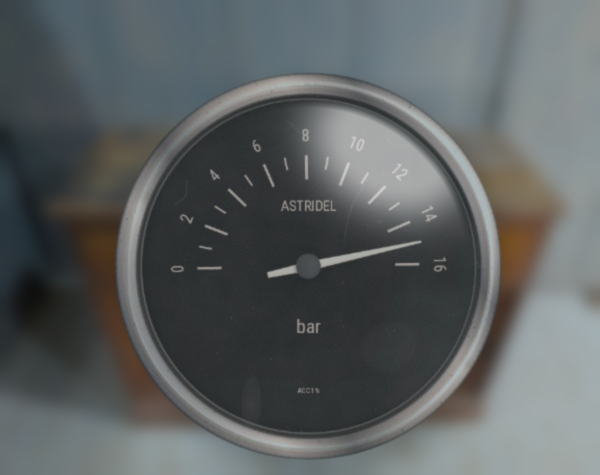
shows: 15 bar
